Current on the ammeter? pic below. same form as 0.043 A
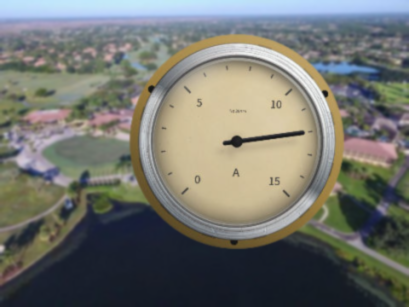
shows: 12 A
